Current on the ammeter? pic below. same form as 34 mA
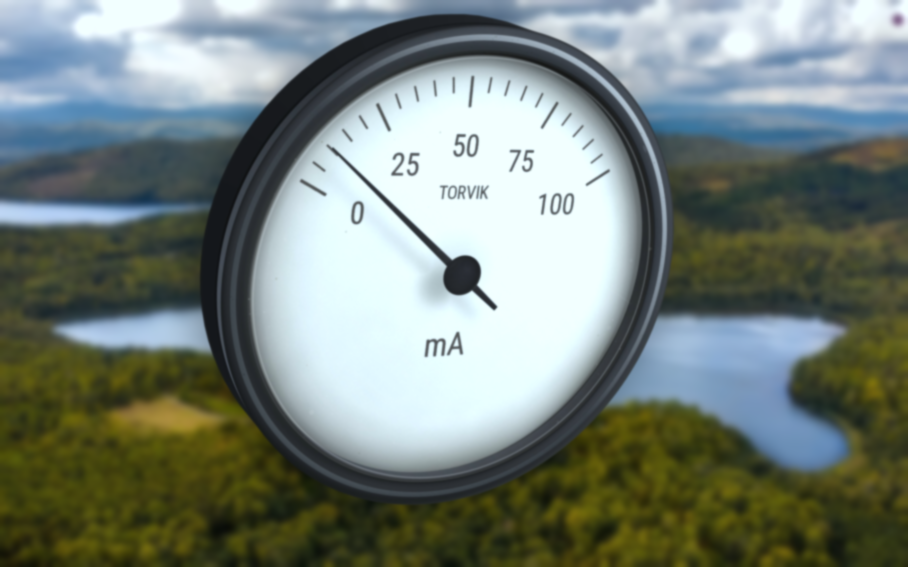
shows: 10 mA
